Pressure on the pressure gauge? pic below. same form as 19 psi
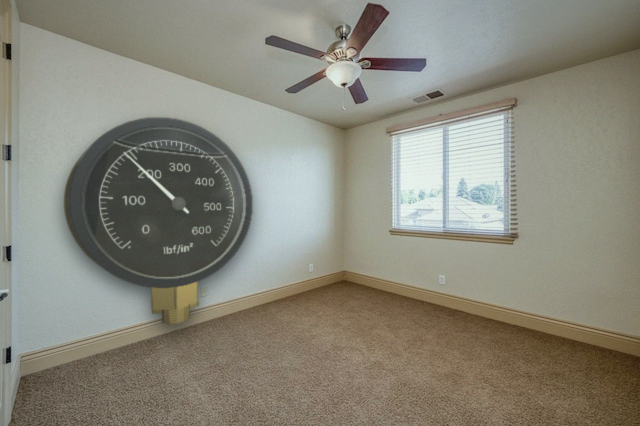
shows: 190 psi
